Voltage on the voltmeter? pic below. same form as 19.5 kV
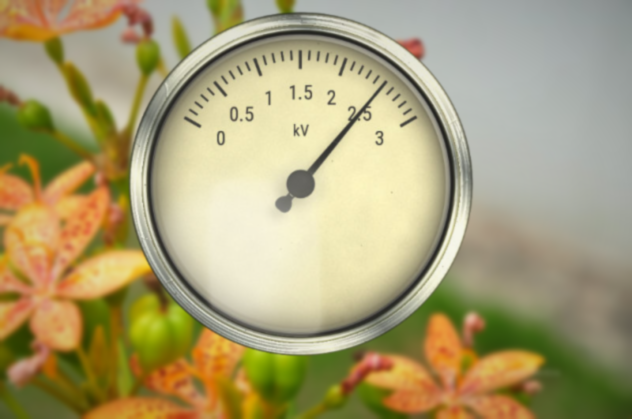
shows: 2.5 kV
